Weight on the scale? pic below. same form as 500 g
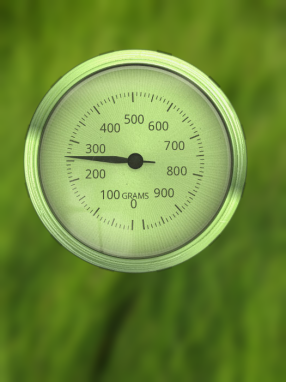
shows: 260 g
